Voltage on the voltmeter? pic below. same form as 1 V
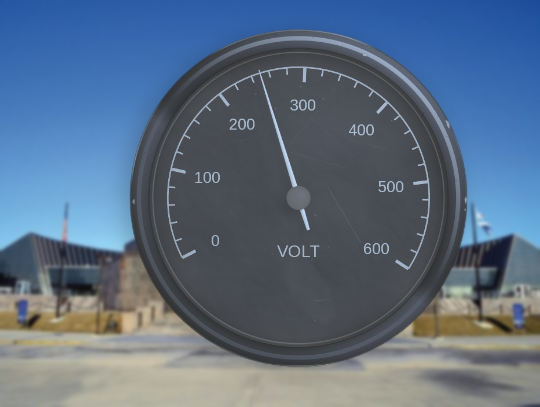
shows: 250 V
